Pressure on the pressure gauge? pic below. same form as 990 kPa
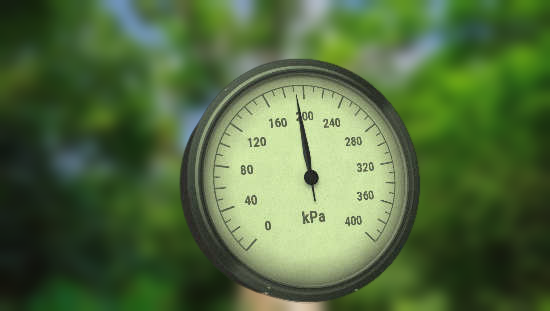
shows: 190 kPa
